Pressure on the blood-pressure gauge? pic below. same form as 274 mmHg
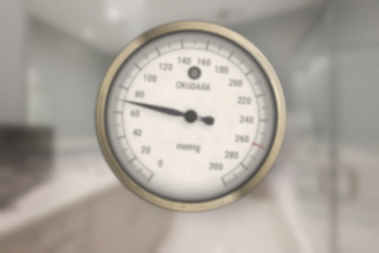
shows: 70 mmHg
